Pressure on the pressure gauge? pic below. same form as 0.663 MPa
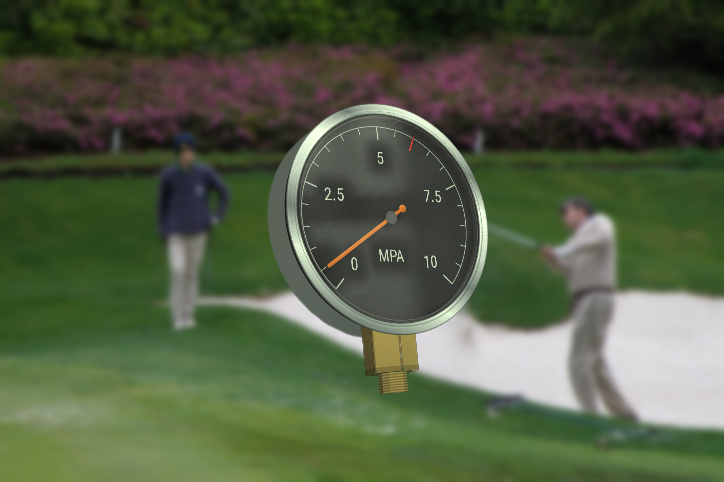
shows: 0.5 MPa
